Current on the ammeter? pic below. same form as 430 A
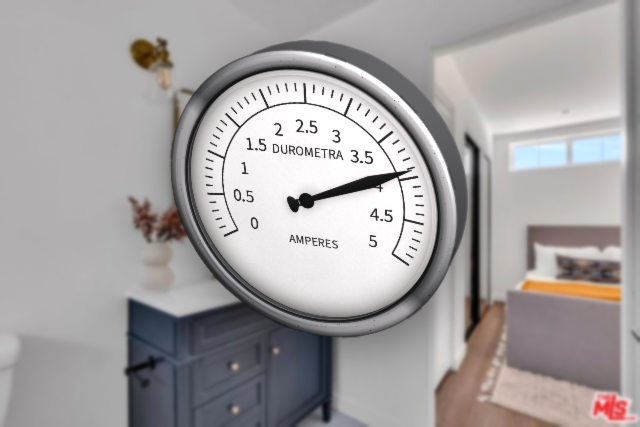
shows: 3.9 A
